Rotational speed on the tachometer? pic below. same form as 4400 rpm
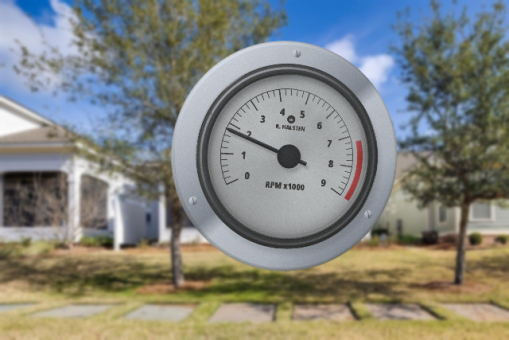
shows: 1800 rpm
